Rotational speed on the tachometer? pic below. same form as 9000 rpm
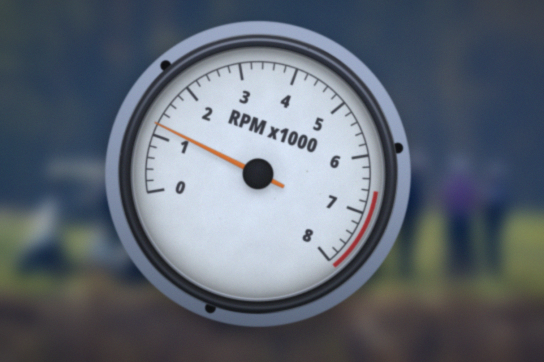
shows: 1200 rpm
